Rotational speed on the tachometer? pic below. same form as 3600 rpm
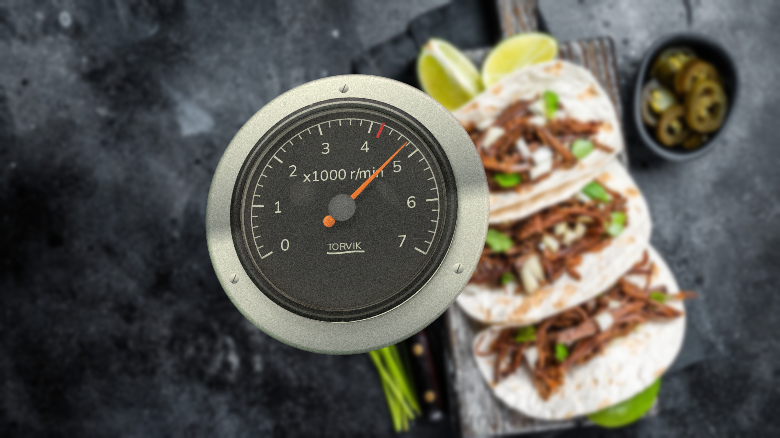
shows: 4800 rpm
